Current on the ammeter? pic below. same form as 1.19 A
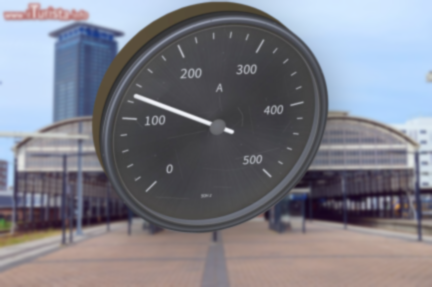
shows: 130 A
